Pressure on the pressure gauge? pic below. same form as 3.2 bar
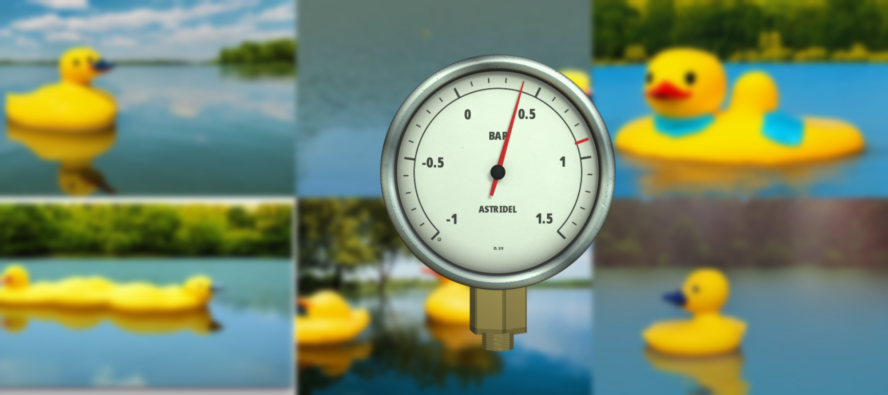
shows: 0.4 bar
